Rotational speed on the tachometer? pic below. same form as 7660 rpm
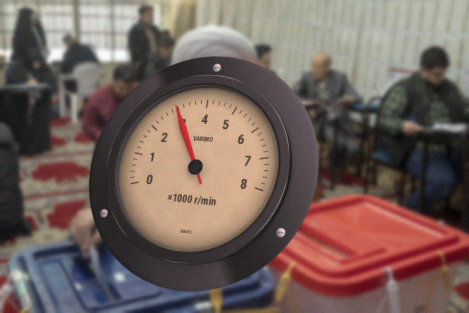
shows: 3000 rpm
